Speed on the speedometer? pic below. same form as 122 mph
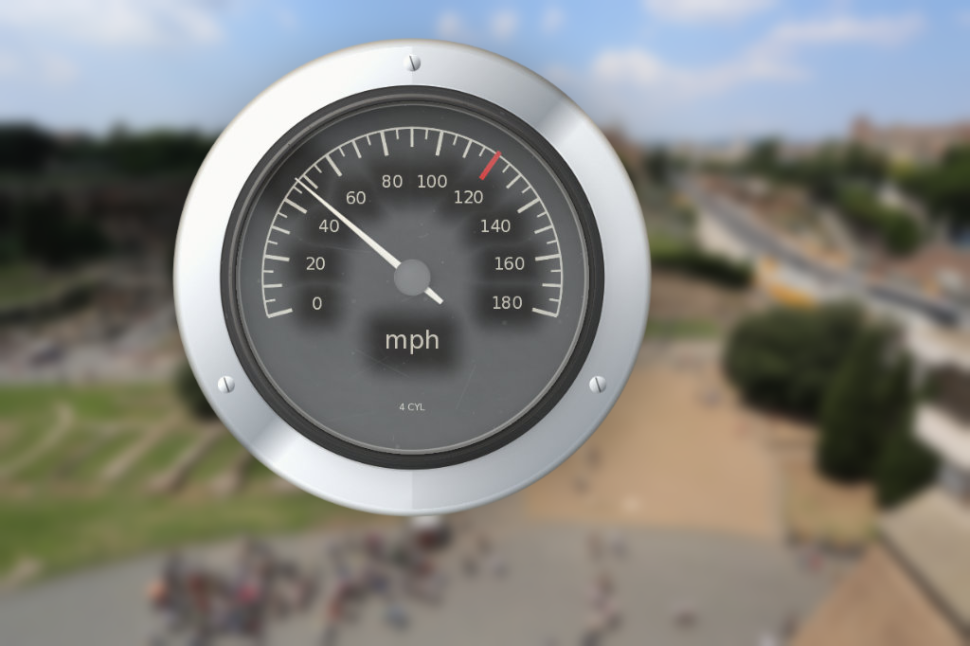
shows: 47.5 mph
